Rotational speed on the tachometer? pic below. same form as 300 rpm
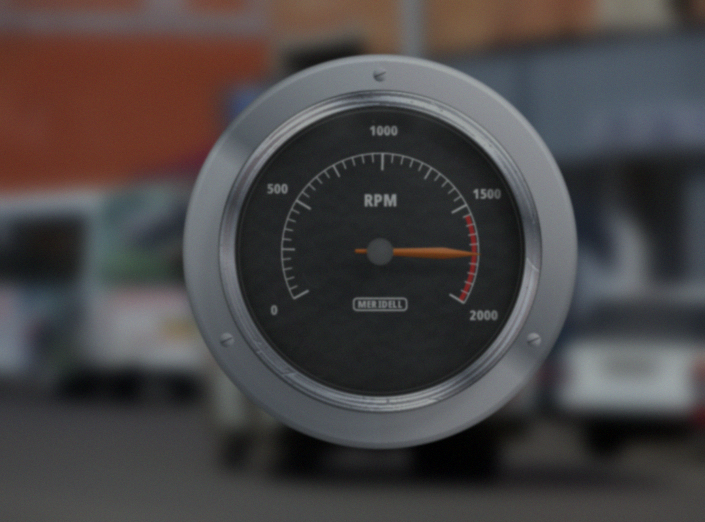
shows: 1750 rpm
